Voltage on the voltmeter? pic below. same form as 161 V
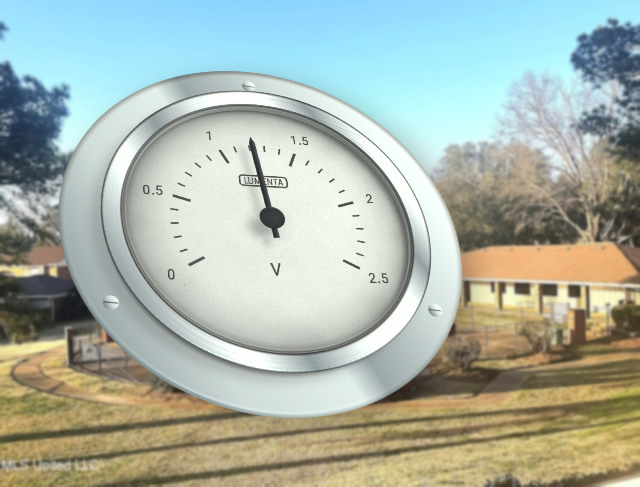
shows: 1.2 V
